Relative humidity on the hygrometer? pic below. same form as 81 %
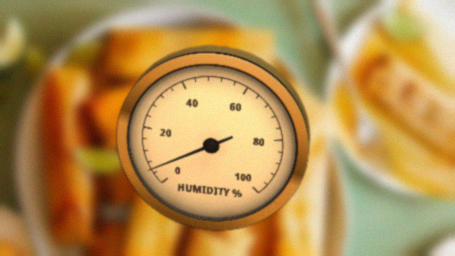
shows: 6 %
